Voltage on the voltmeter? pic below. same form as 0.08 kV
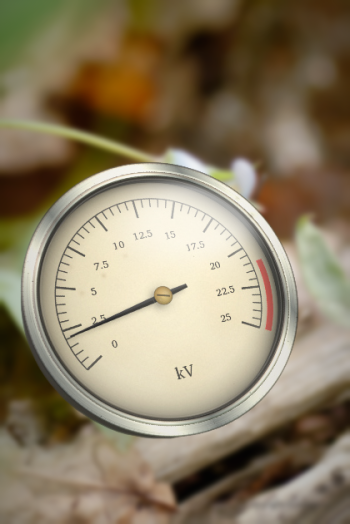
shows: 2 kV
